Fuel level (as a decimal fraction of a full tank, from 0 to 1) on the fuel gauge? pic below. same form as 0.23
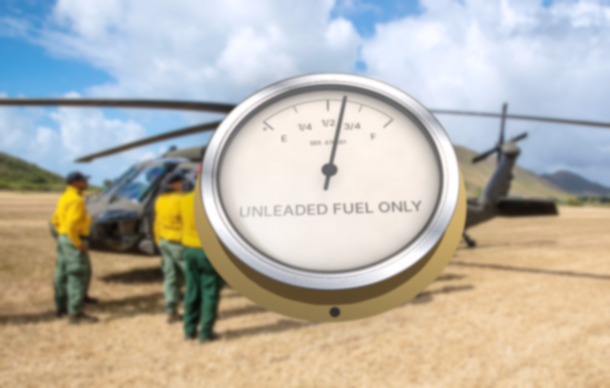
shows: 0.625
